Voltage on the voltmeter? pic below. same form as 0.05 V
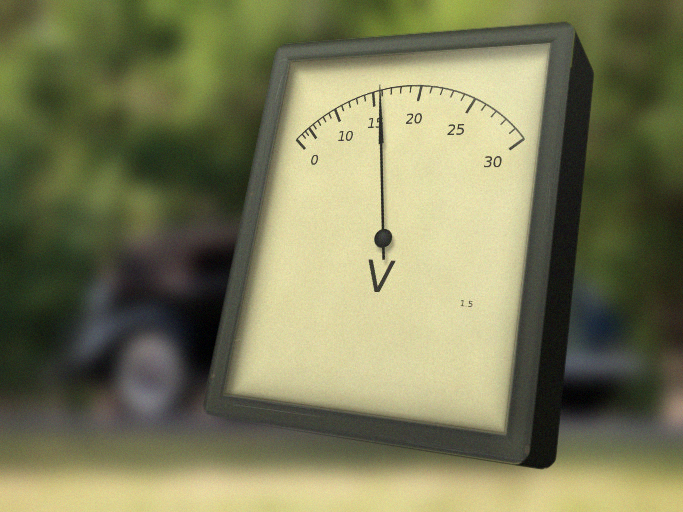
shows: 16 V
